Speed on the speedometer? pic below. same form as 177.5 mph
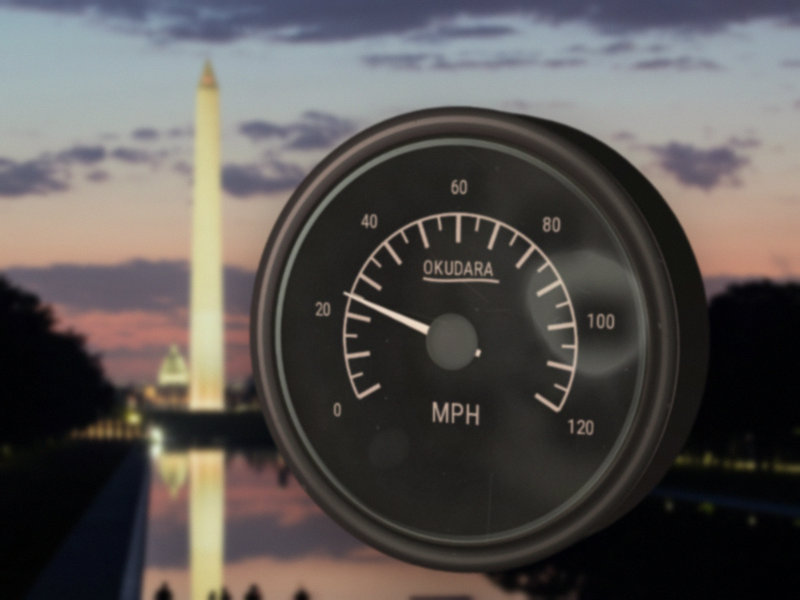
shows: 25 mph
